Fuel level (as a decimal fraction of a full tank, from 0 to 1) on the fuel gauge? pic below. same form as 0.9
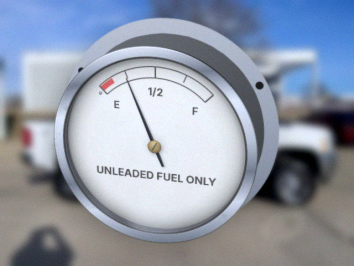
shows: 0.25
